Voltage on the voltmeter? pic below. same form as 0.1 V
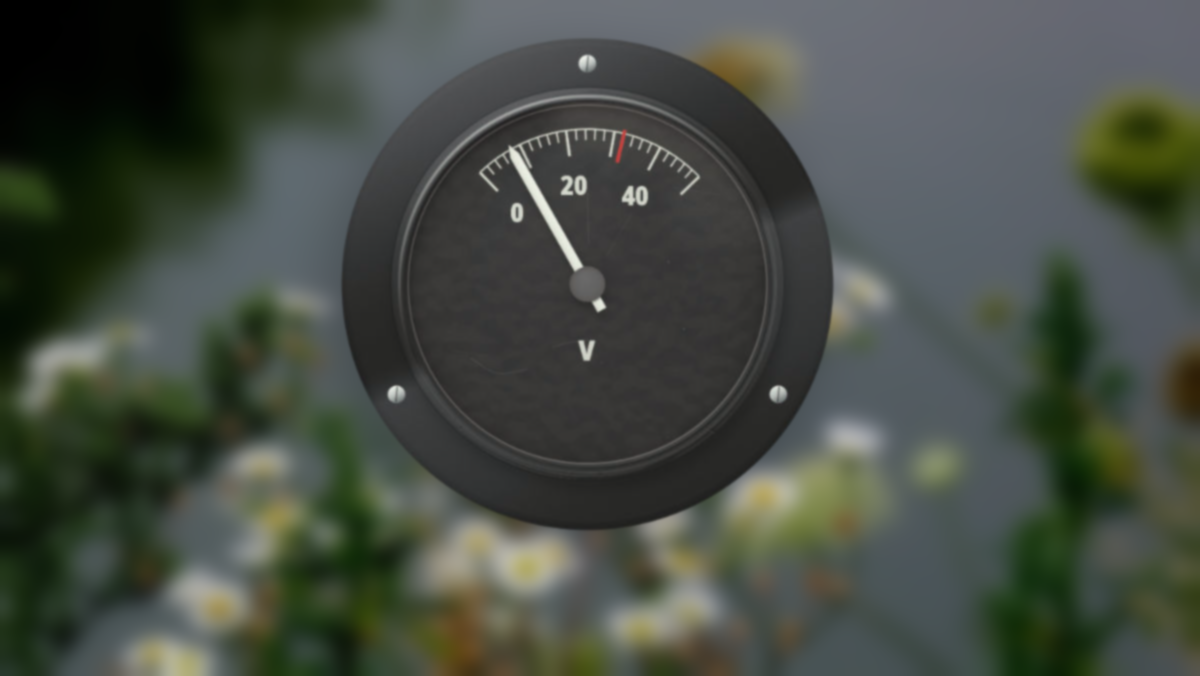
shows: 8 V
